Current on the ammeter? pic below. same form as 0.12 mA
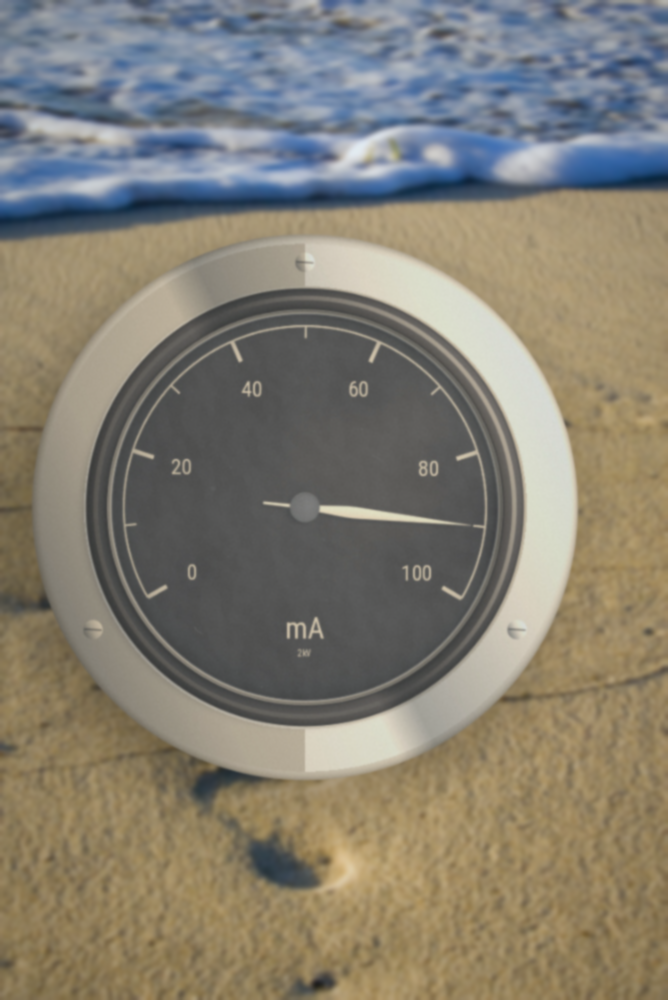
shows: 90 mA
